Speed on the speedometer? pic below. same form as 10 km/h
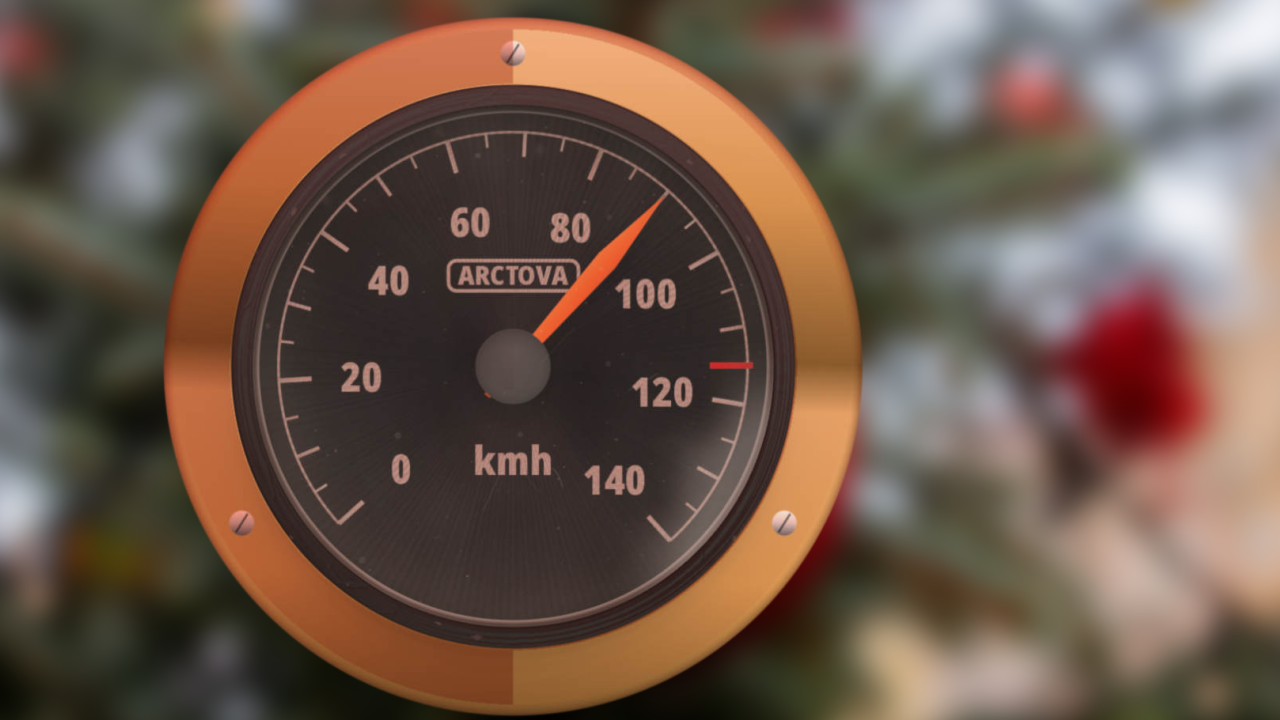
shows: 90 km/h
